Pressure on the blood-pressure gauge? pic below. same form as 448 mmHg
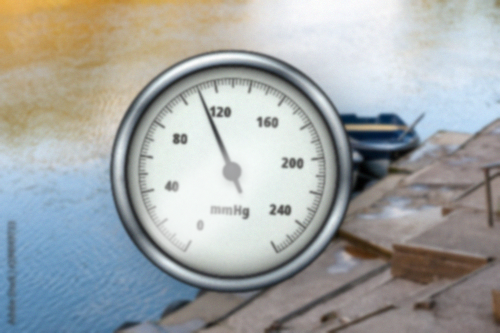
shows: 110 mmHg
